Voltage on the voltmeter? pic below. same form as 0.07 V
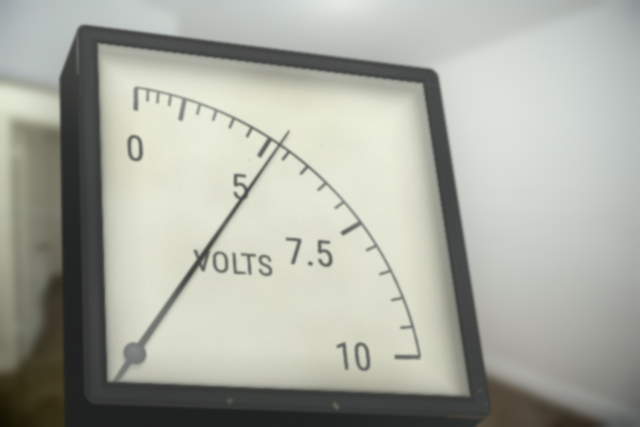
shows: 5.25 V
